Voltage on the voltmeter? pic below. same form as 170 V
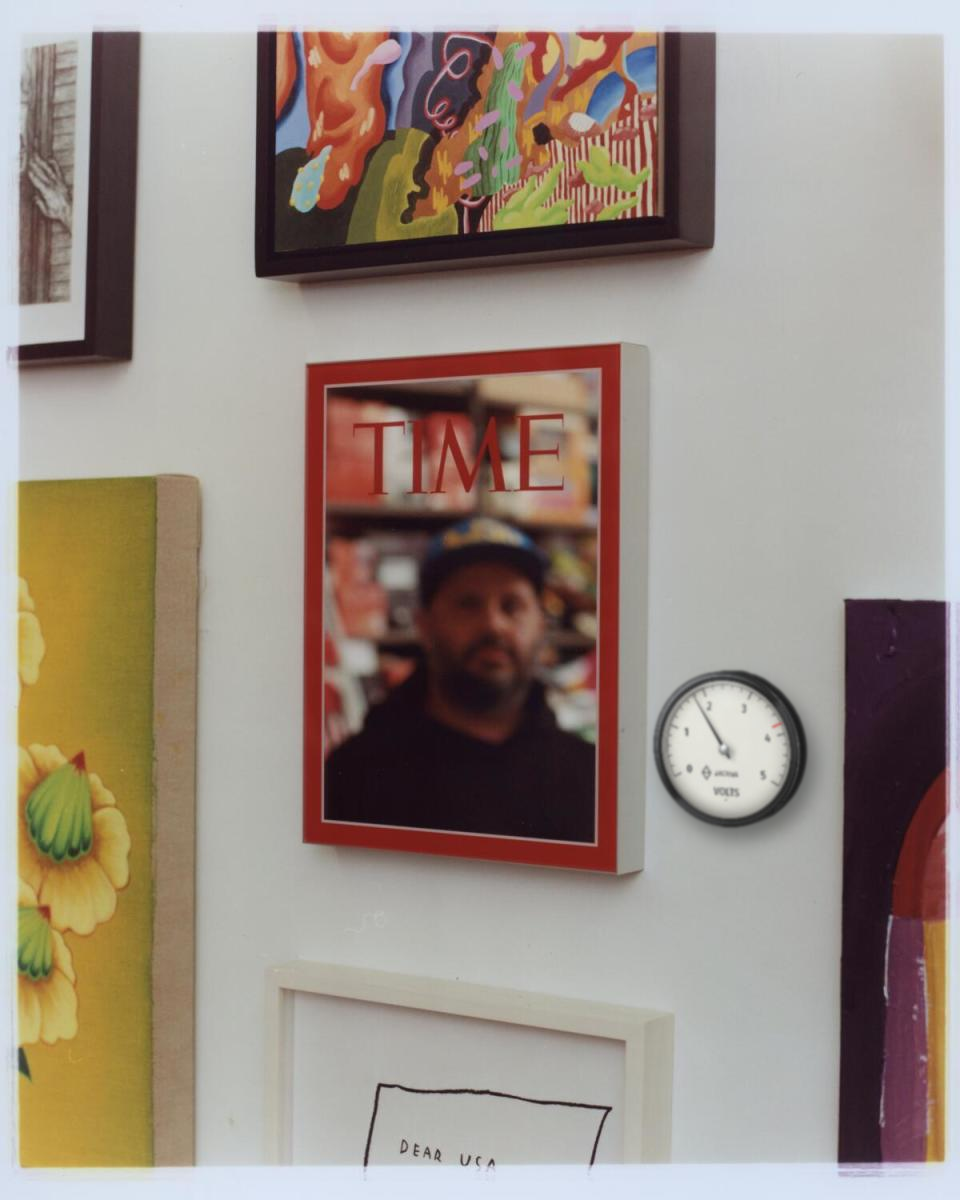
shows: 1.8 V
